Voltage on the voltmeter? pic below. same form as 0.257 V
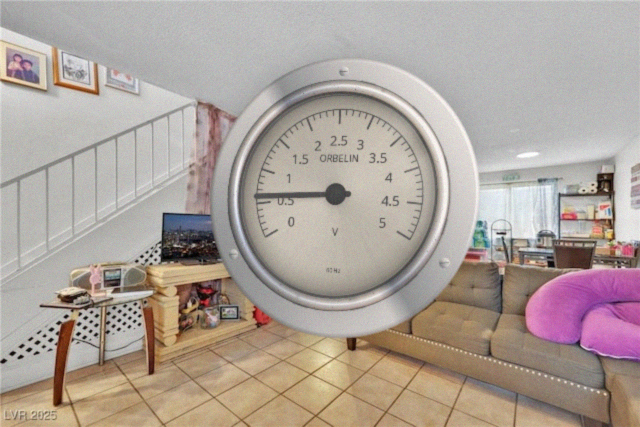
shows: 0.6 V
